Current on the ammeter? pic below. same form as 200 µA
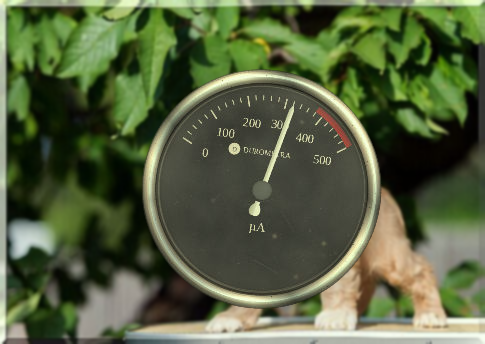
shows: 320 µA
